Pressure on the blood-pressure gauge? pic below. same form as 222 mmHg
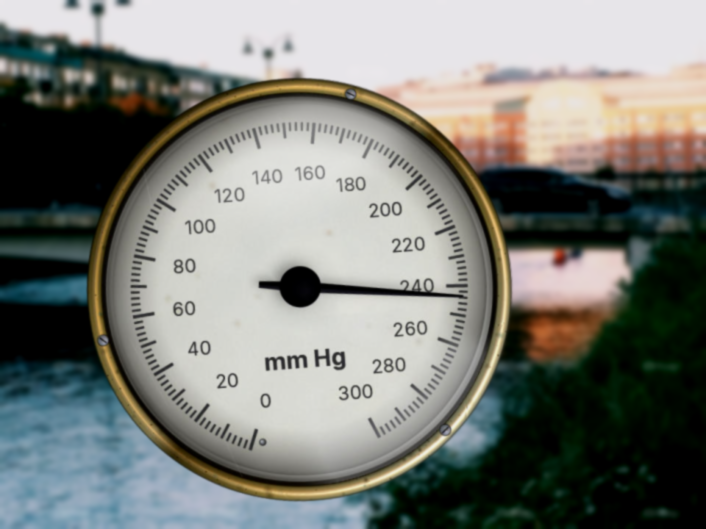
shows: 244 mmHg
